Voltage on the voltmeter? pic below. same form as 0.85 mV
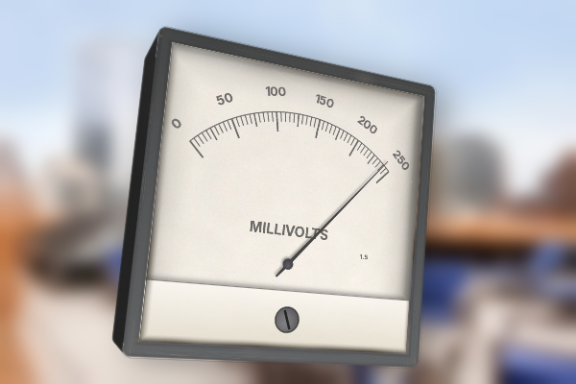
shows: 240 mV
